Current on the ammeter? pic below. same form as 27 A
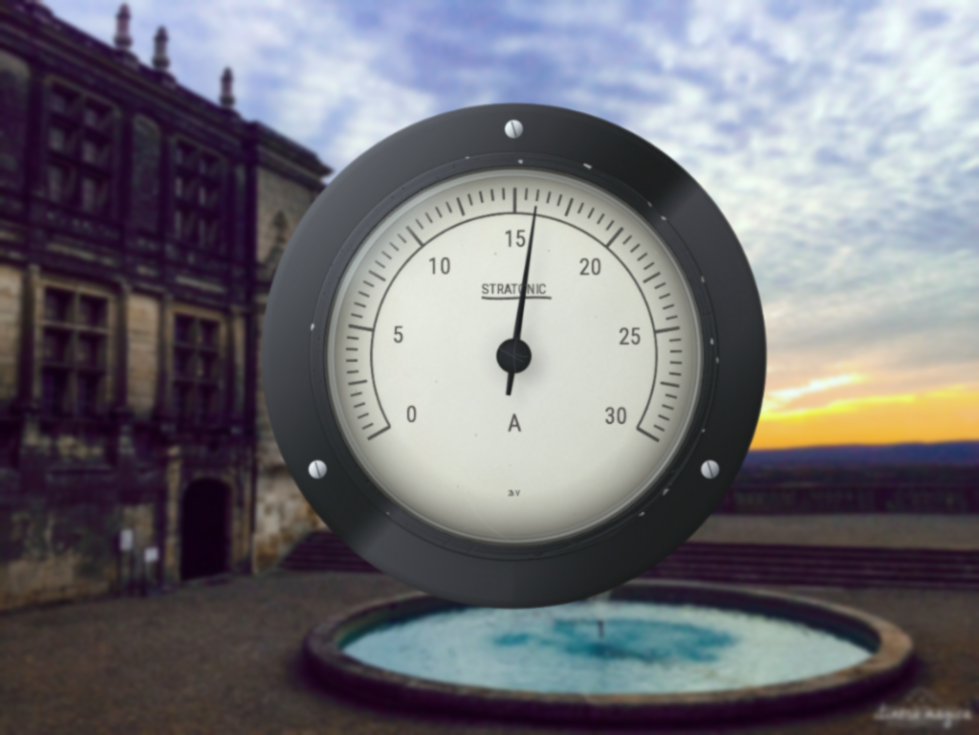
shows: 16 A
